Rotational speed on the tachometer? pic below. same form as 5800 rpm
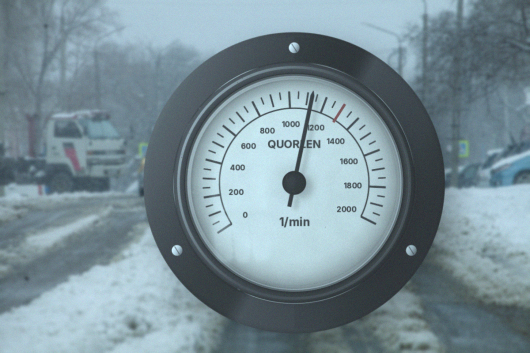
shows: 1125 rpm
